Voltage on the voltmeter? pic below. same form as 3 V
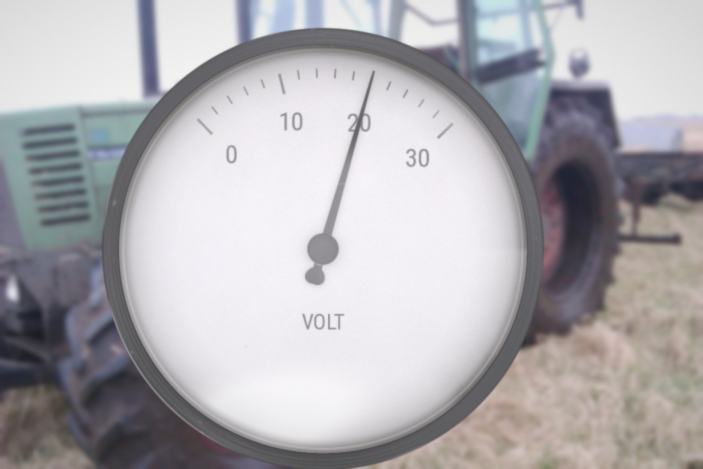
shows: 20 V
